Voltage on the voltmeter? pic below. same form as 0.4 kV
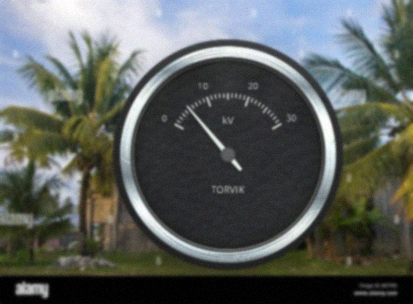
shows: 5 kV
